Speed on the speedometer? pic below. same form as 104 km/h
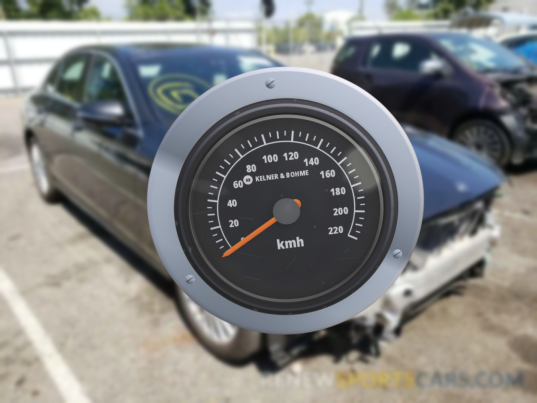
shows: 0 km/h
